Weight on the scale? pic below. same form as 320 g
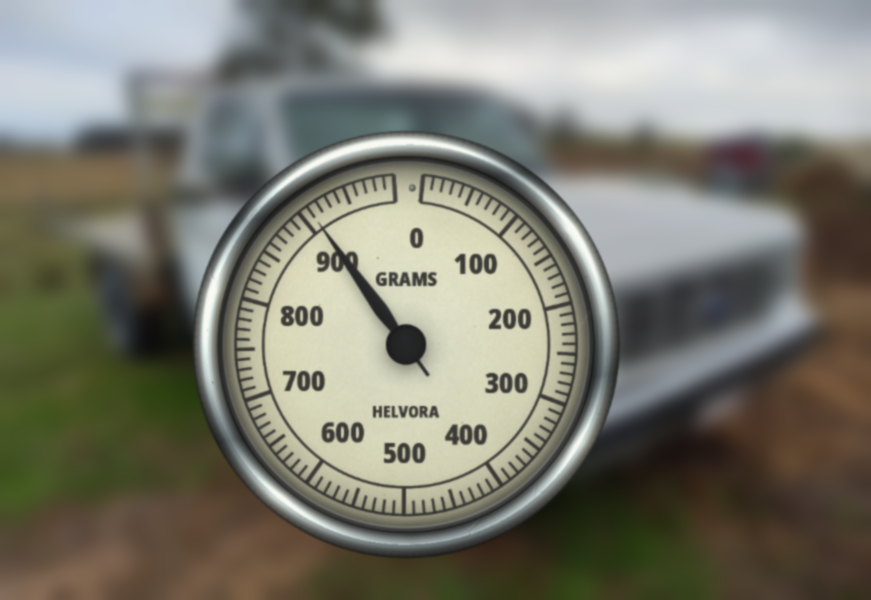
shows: 910 g
